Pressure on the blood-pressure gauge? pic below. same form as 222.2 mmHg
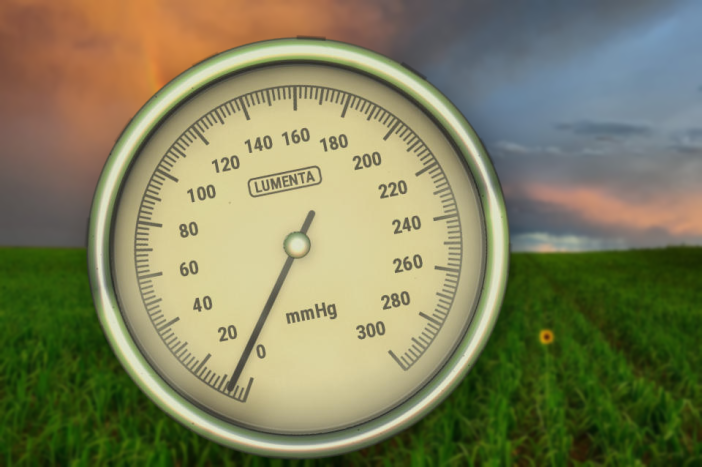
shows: 6 mmHg
